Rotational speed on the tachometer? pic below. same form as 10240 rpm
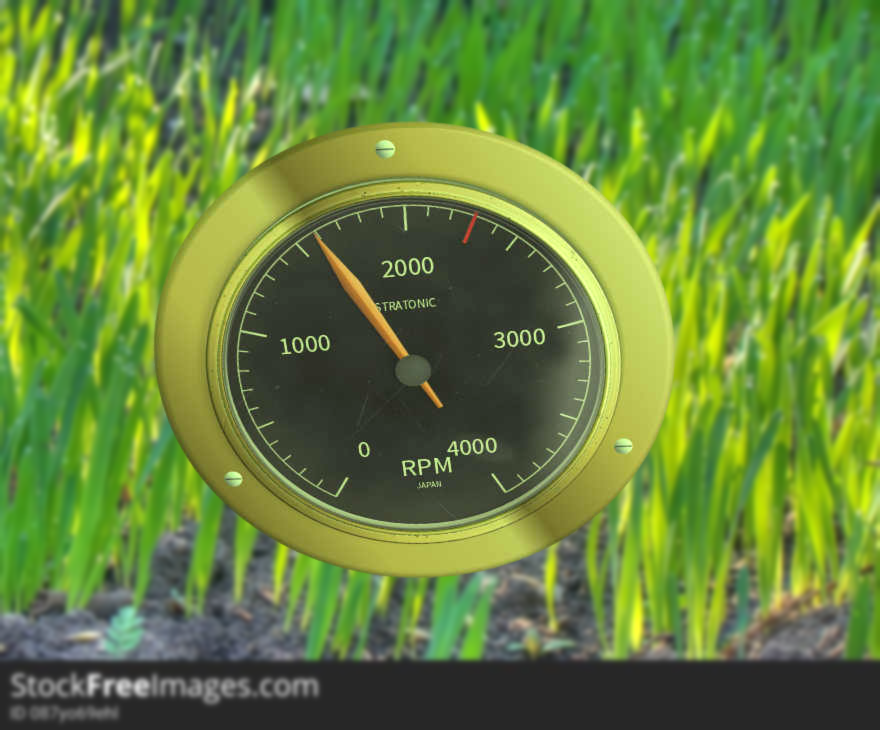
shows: 1600 rpm
